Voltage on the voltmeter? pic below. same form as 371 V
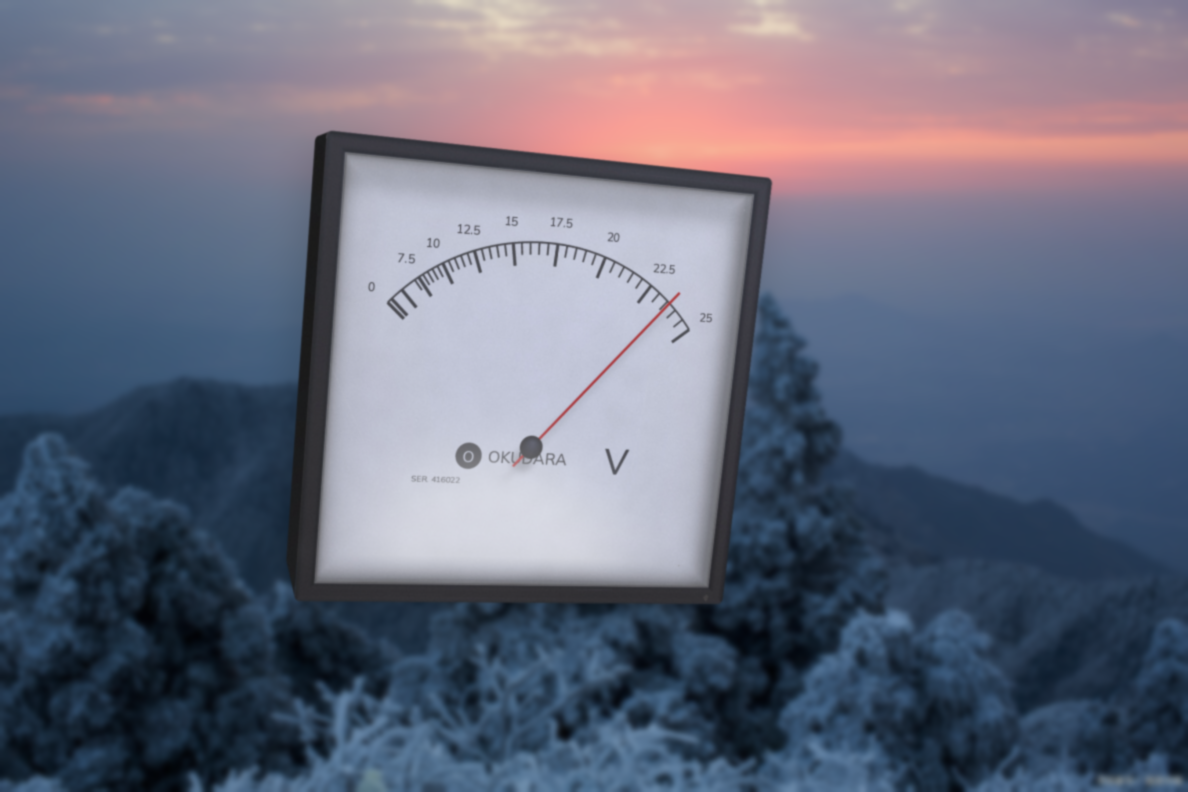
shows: 23.5 V
